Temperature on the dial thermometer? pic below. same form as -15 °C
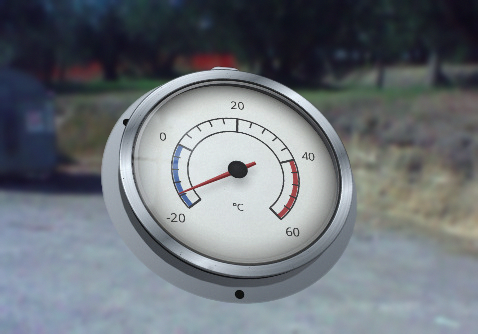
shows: -16 °C
